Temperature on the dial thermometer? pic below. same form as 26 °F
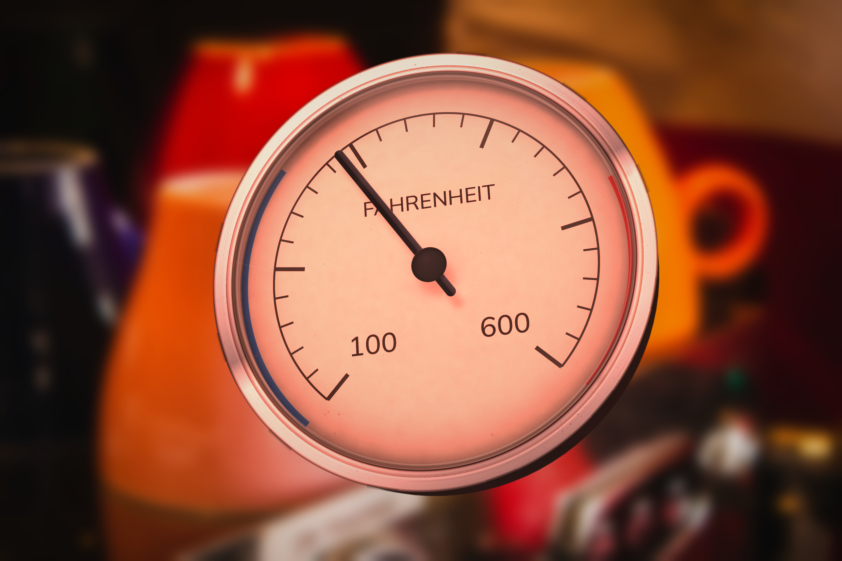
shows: 290 °F
